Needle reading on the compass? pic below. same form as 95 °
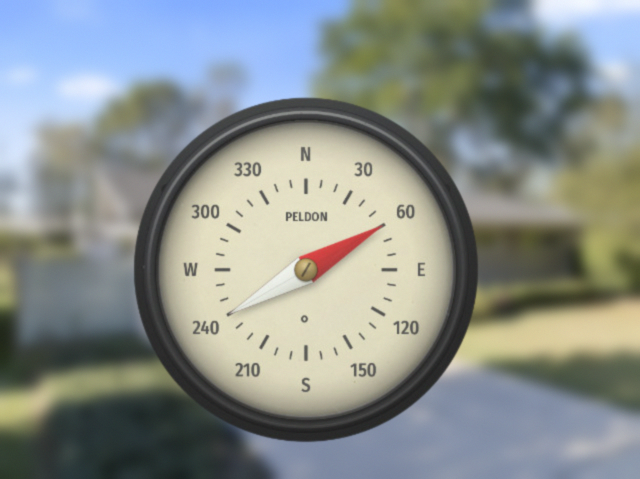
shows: 60 °
